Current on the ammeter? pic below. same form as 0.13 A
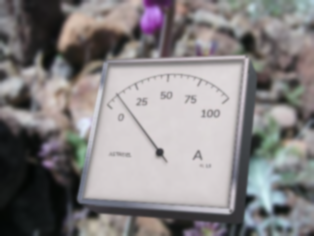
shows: 10 A
